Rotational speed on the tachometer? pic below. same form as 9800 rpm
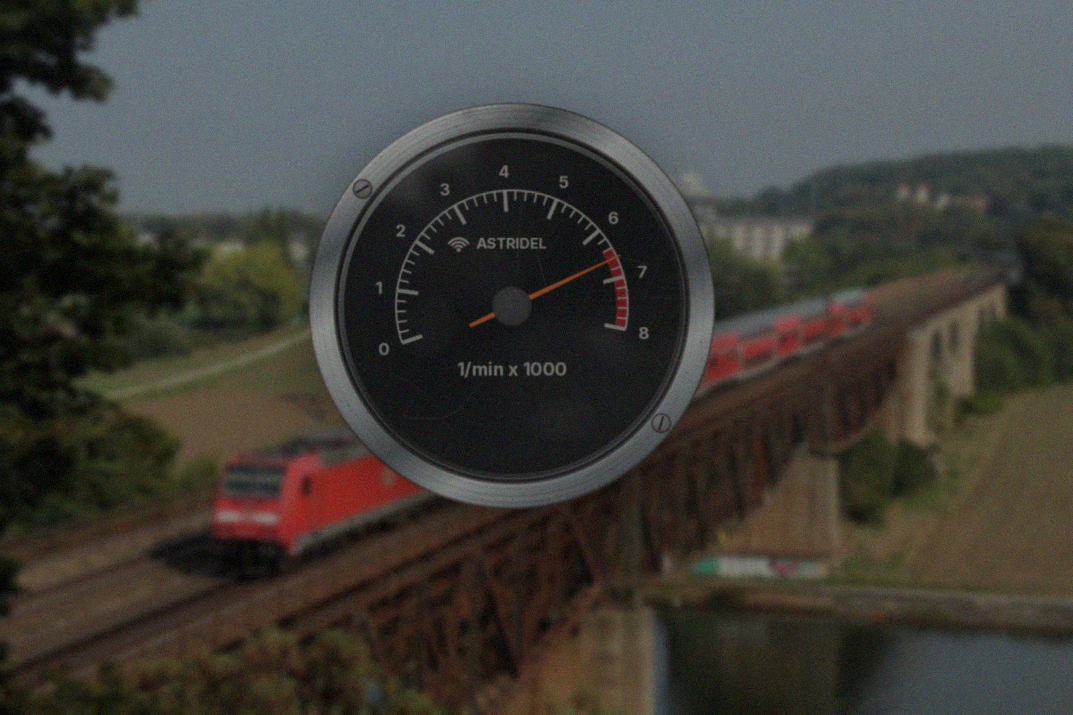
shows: 6600 rpm
